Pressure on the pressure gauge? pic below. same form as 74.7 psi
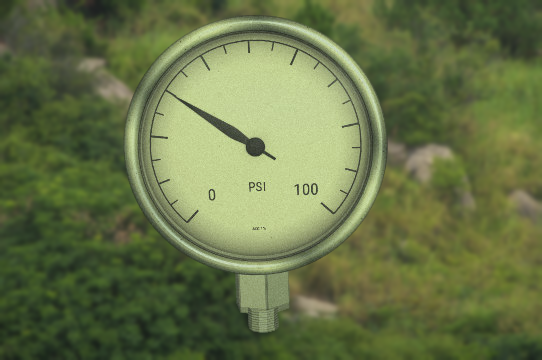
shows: 30 psi
